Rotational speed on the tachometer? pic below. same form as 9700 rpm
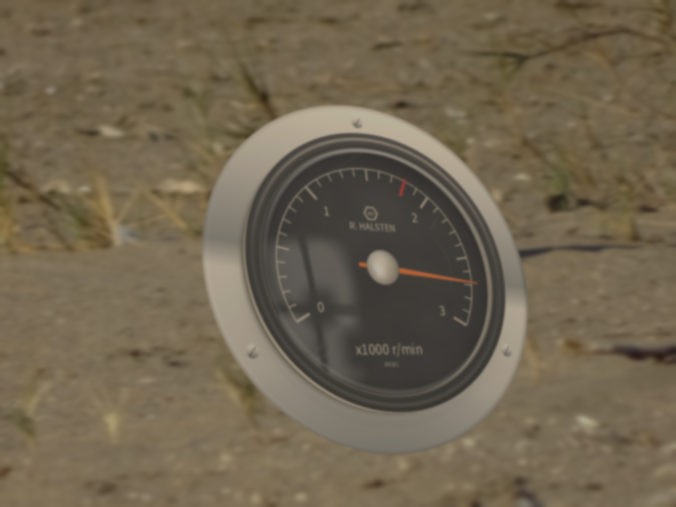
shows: 2700 rpm
